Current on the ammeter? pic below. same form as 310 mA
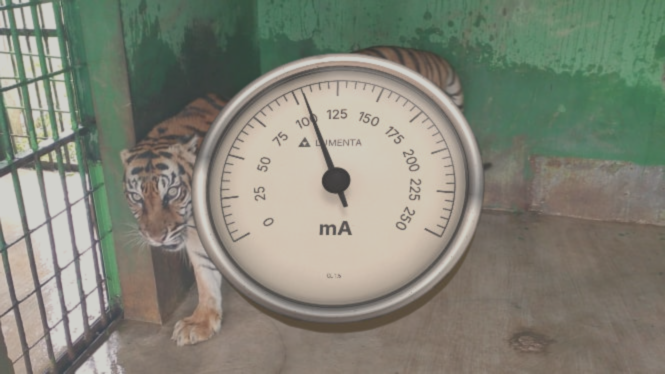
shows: 105 mA
